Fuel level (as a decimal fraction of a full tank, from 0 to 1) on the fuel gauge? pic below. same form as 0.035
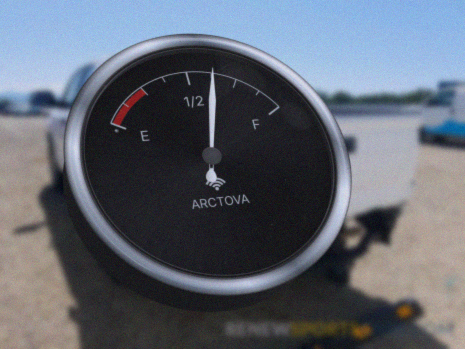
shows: 0.625
